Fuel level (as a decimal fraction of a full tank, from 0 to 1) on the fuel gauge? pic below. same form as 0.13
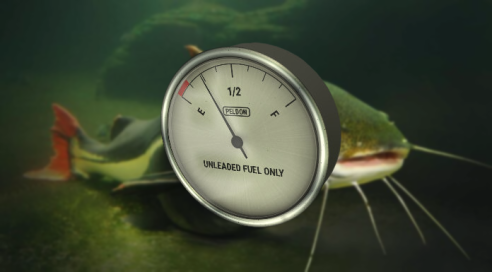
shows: 0.25
